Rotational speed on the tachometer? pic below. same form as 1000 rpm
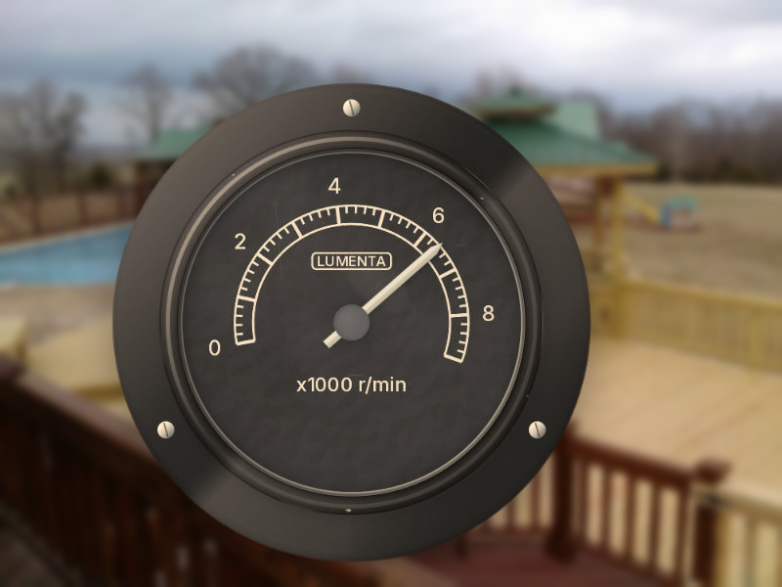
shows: 6400 rpm
